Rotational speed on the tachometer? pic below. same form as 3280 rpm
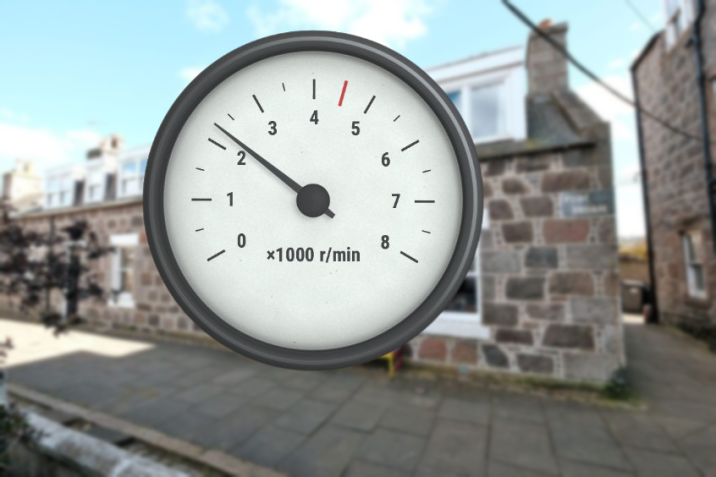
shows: 2250 rpm
